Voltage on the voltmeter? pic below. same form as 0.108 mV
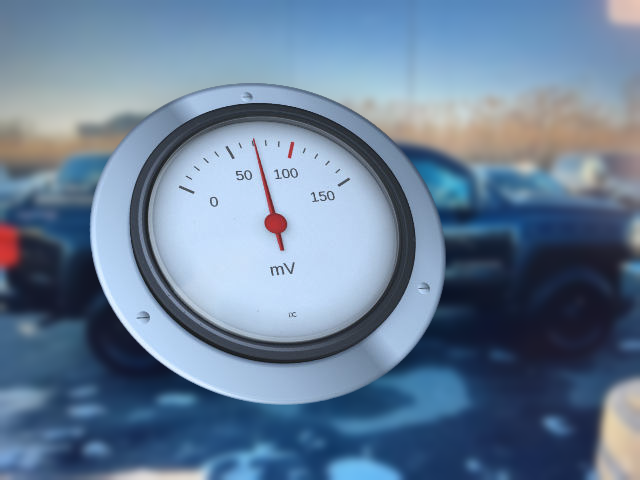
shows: 70 mV
